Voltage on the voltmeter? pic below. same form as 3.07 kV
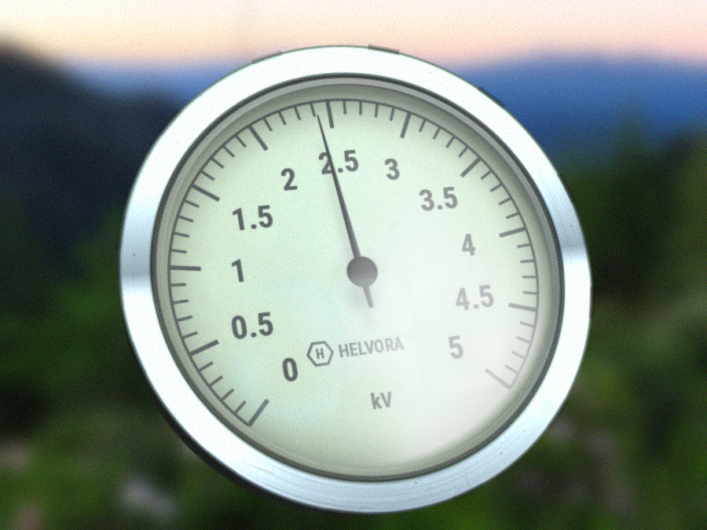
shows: 2.4 kV
